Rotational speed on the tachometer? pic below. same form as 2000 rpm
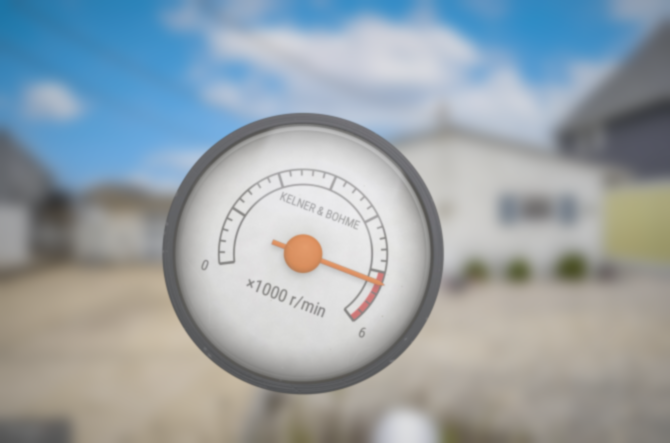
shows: 5200 rpm
